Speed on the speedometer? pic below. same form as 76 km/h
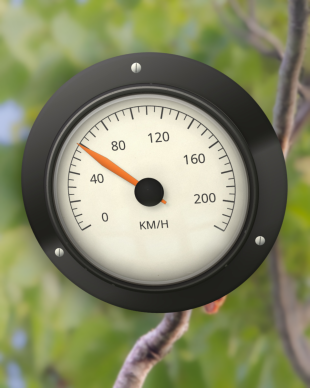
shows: 60 km/h
